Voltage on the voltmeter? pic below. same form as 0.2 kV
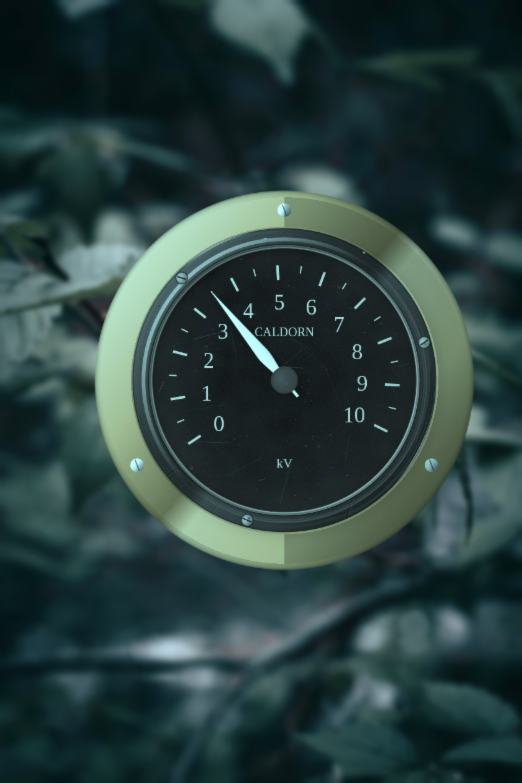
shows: 3.5 kV
